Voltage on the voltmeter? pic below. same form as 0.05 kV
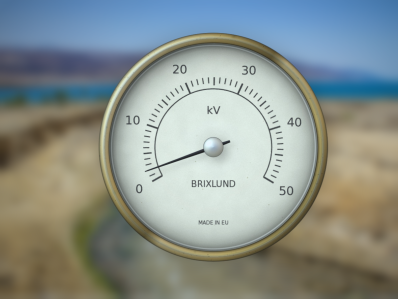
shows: 2 kV
